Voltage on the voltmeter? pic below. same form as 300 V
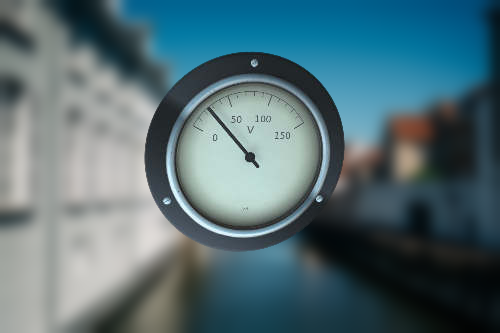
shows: 25 V
